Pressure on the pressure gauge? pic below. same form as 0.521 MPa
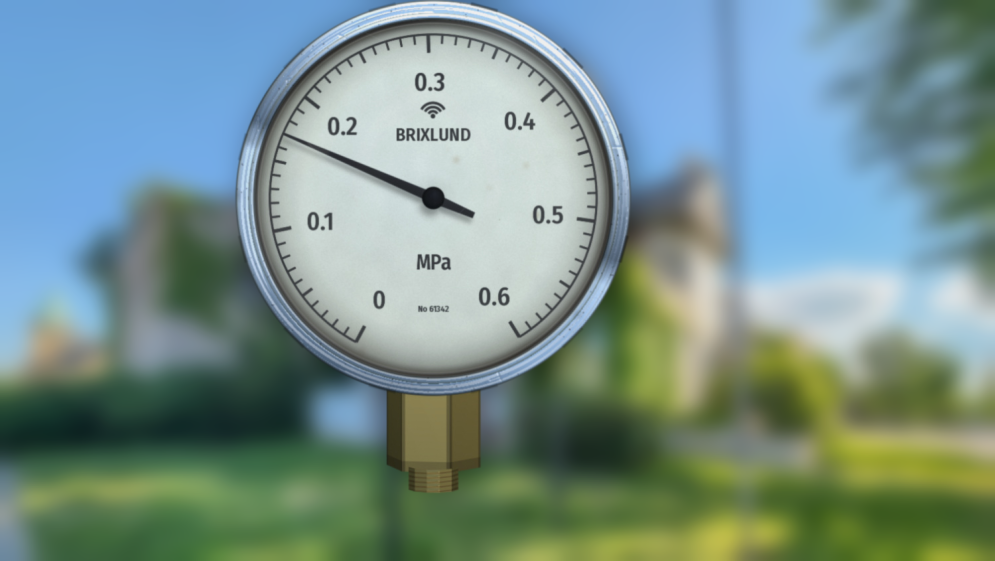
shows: 0.17 MPa
